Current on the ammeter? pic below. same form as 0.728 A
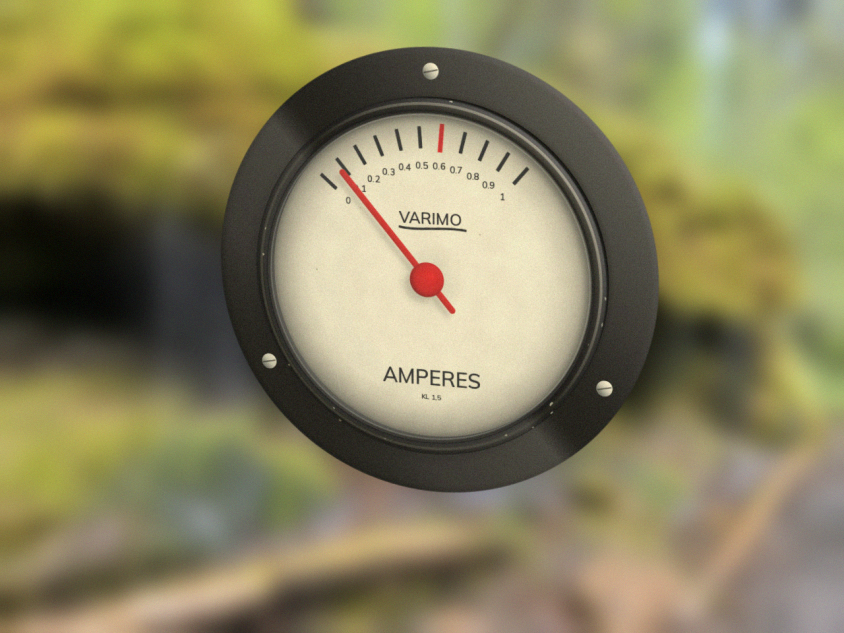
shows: 0.1 A
